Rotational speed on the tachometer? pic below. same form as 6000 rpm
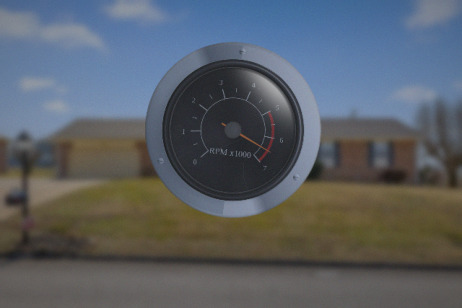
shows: 6500 rpm
